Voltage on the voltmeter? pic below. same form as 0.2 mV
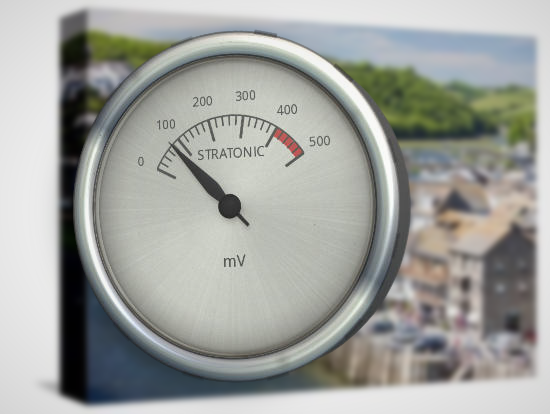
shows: 80 mV
